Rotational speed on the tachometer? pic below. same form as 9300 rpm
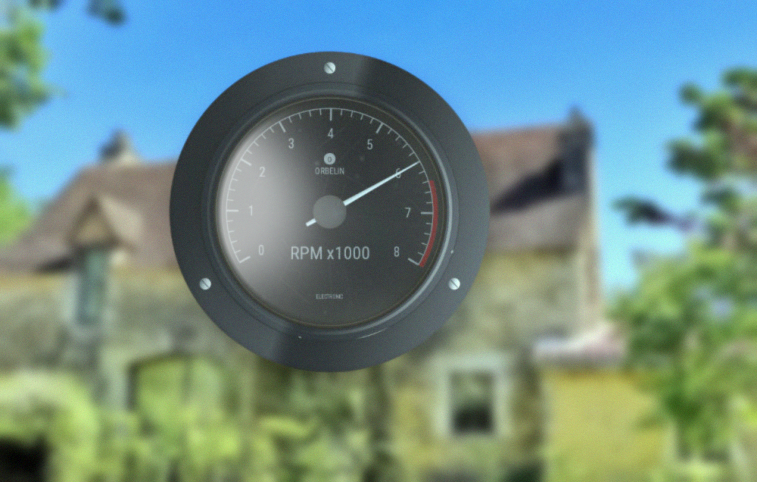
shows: 6000 rpm
